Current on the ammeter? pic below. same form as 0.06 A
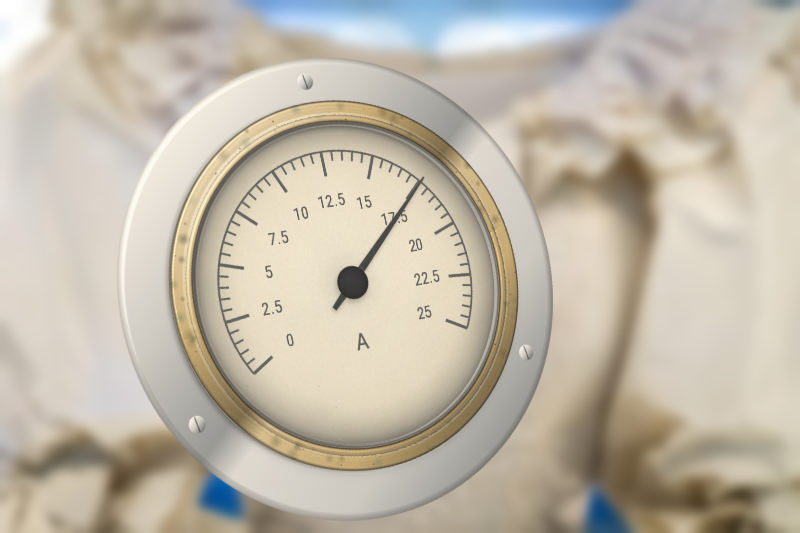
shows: 17.5 A
